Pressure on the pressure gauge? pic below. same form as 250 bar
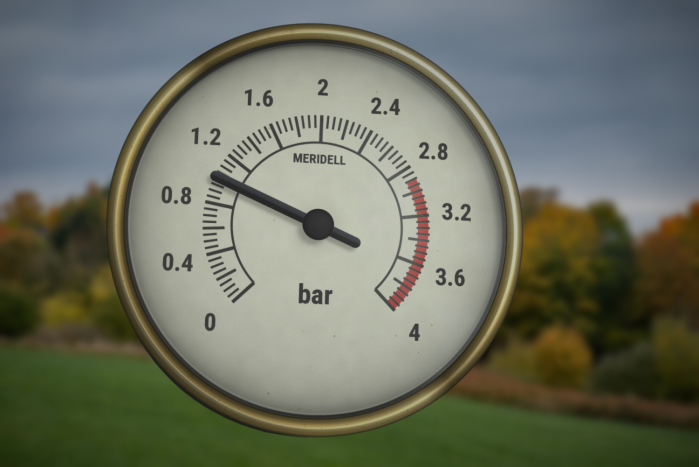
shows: 1 bar
